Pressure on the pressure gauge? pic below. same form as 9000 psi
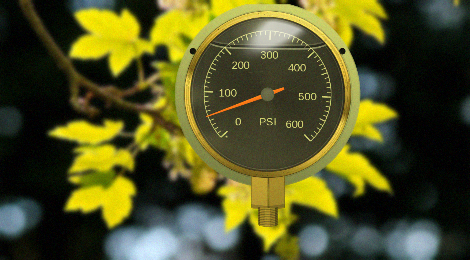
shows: 50 psi
